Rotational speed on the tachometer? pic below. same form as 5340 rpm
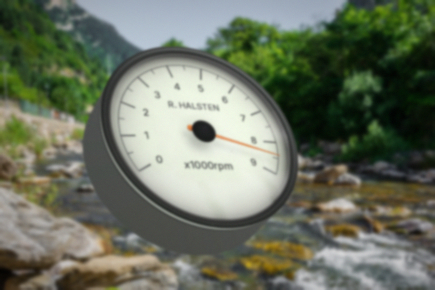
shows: 8500 rpm
